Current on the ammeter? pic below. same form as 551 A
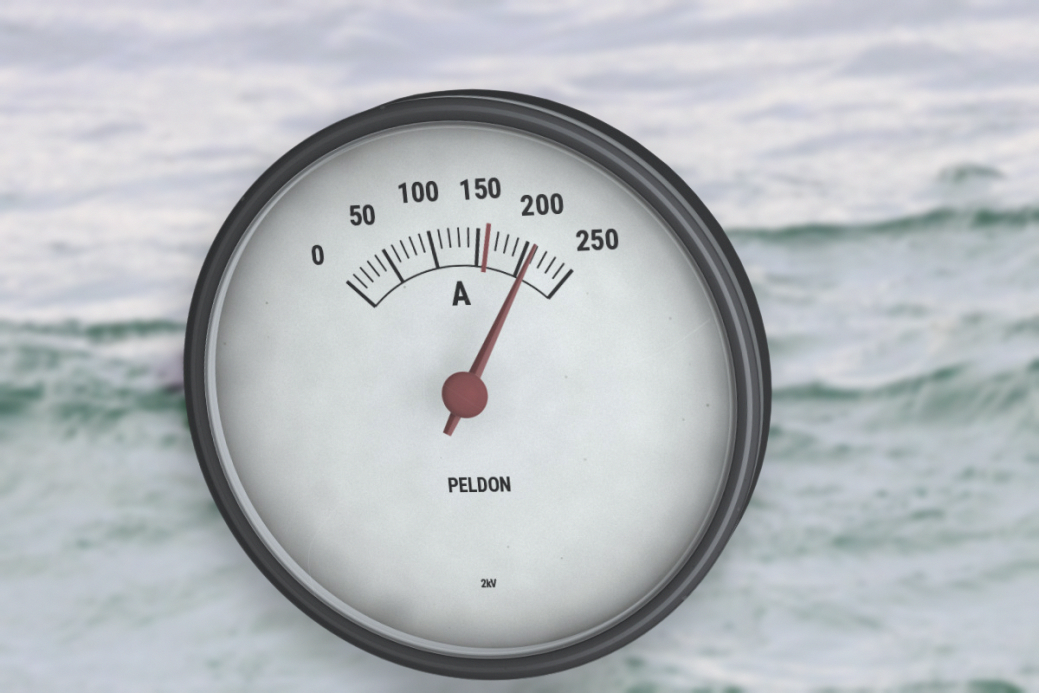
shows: 210 A
